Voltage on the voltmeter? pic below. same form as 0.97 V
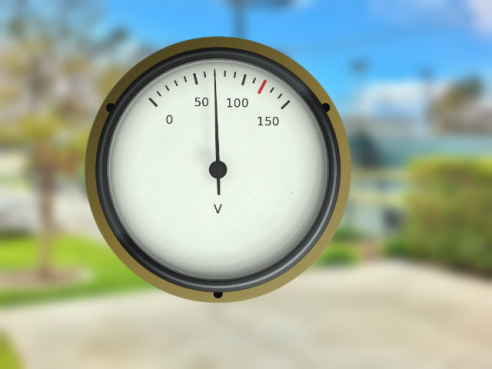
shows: 70 V
